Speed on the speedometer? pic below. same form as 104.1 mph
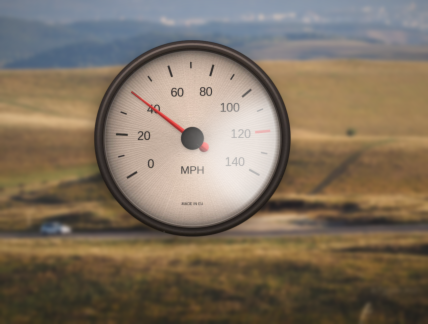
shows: 40 mph
